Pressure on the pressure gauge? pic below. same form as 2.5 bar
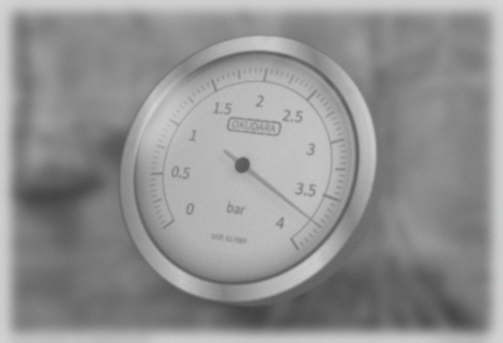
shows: 3.75 bar
